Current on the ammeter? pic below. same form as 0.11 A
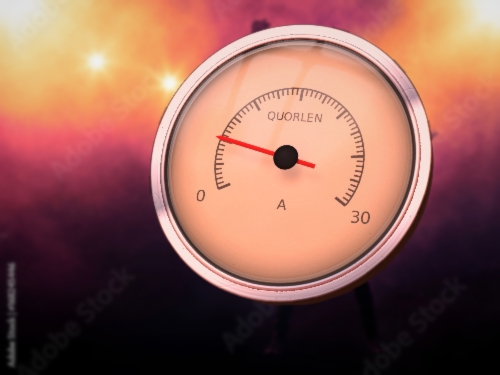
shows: 5 A
